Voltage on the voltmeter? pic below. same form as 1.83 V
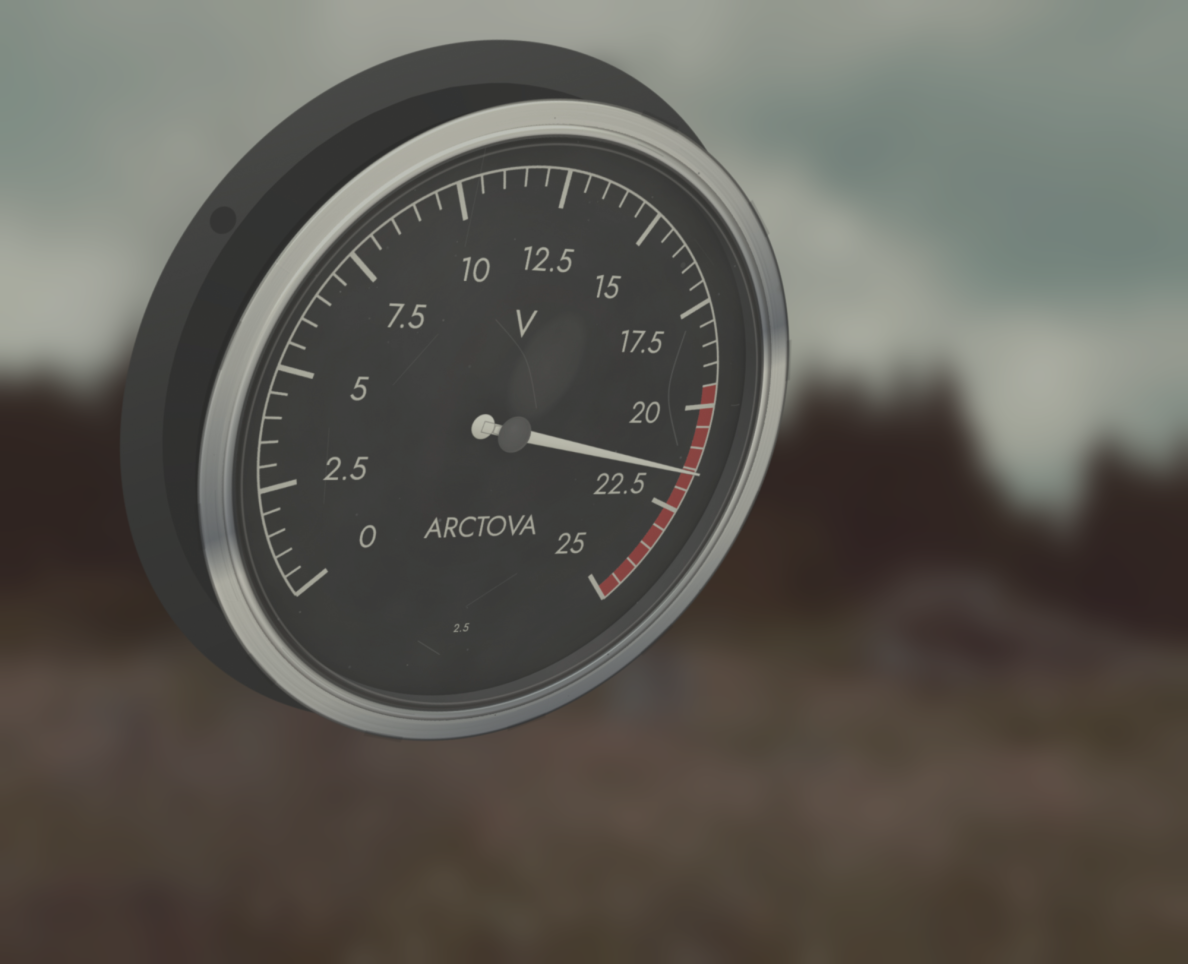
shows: 21.5 V
